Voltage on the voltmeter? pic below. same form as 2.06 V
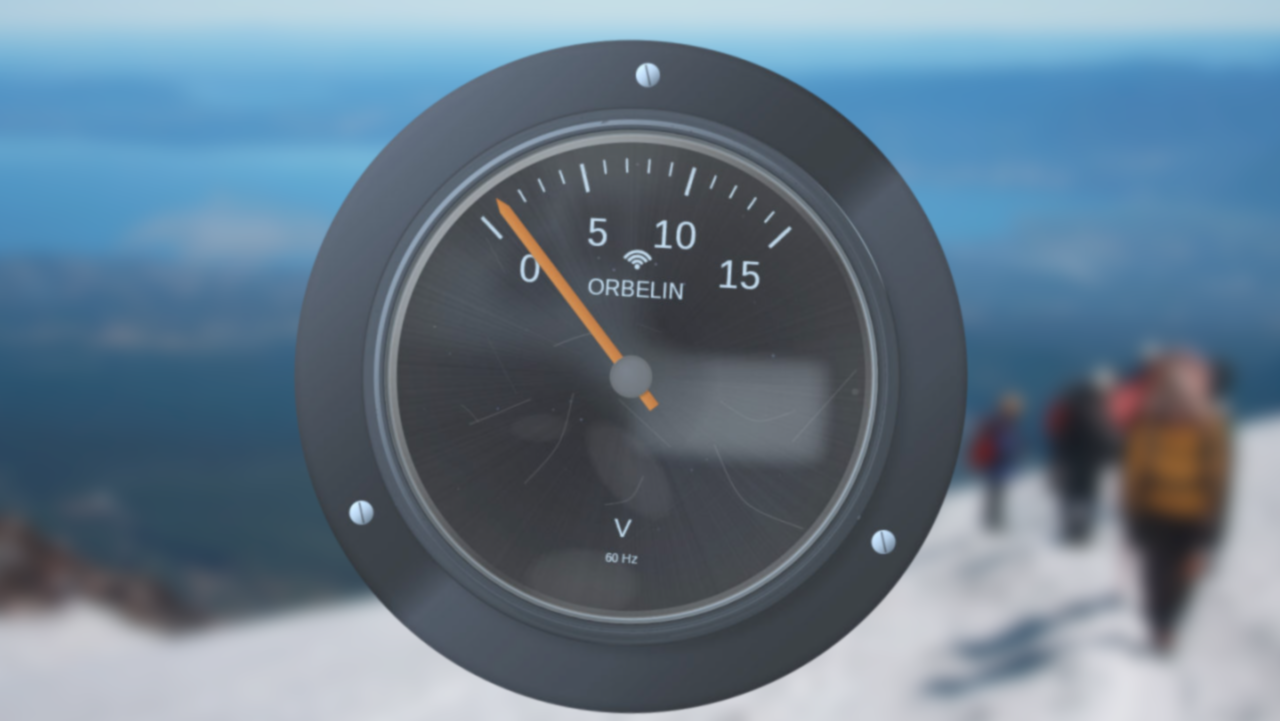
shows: 1 V
